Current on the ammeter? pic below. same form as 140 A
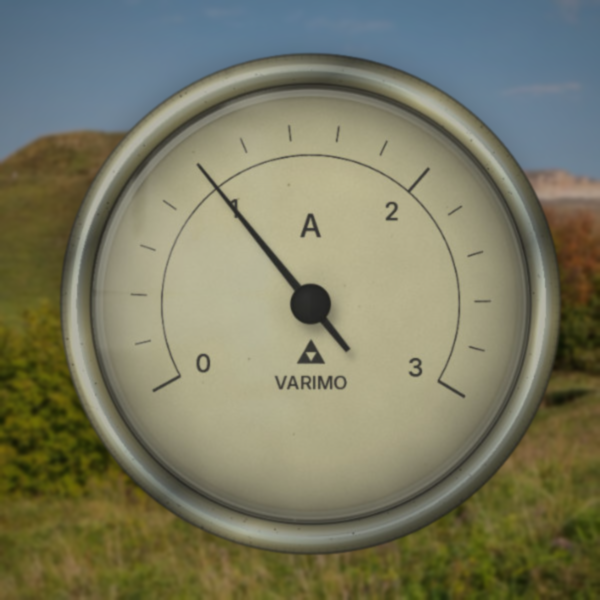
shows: 1 A
